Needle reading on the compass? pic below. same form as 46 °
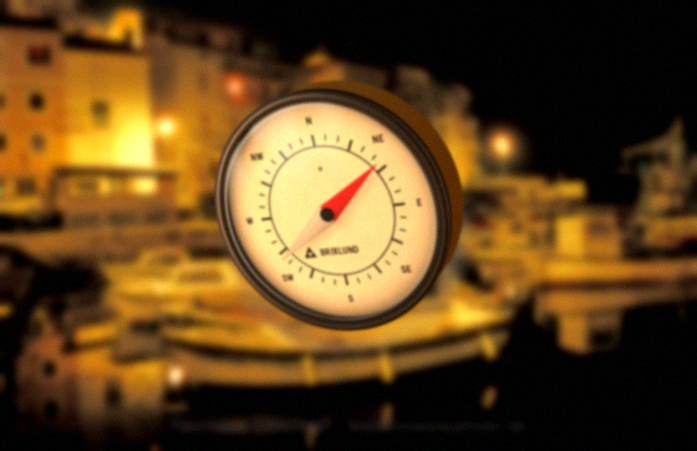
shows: 55 °
